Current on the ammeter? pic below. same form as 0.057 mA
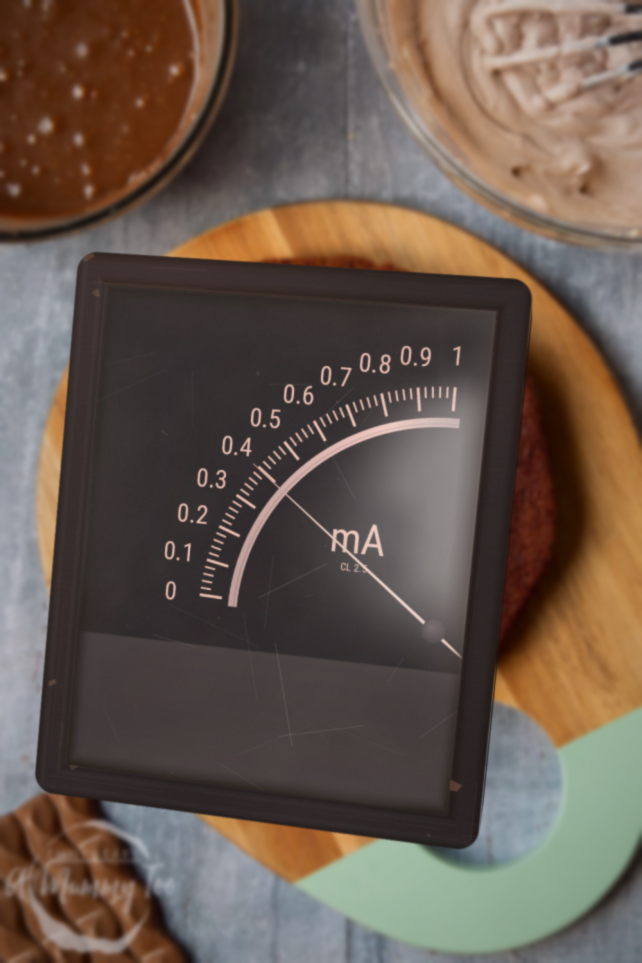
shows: 0.4 mA
